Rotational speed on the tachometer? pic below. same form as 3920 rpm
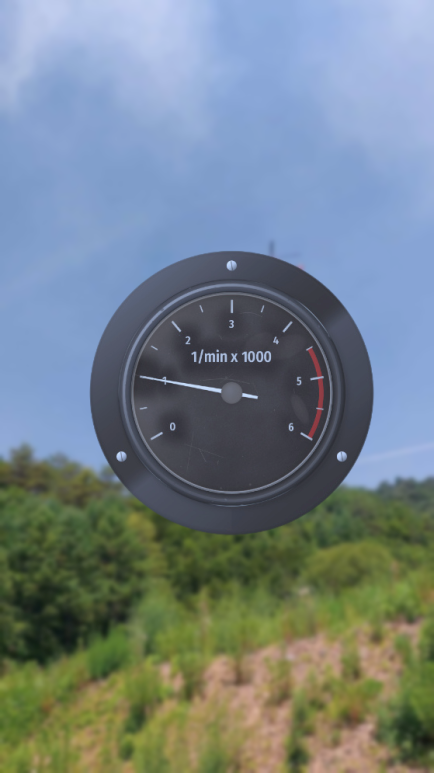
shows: 1000 rpm
